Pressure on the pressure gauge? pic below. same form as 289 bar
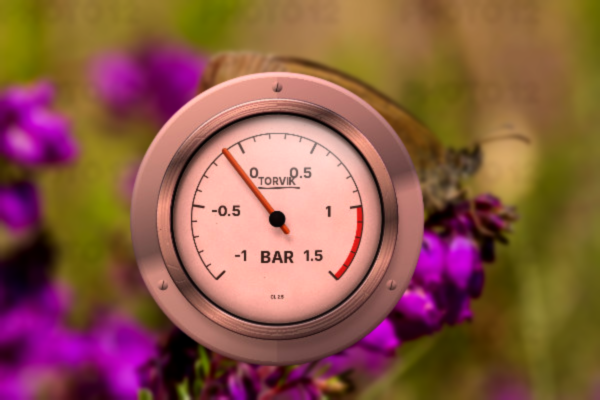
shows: -0.1 bar
